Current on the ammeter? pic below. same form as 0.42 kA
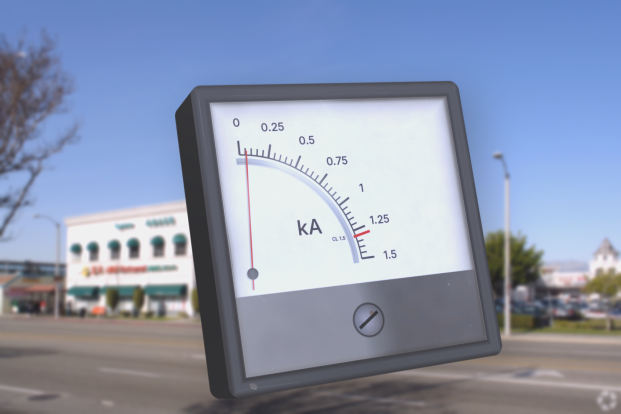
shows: 0.05 kA
